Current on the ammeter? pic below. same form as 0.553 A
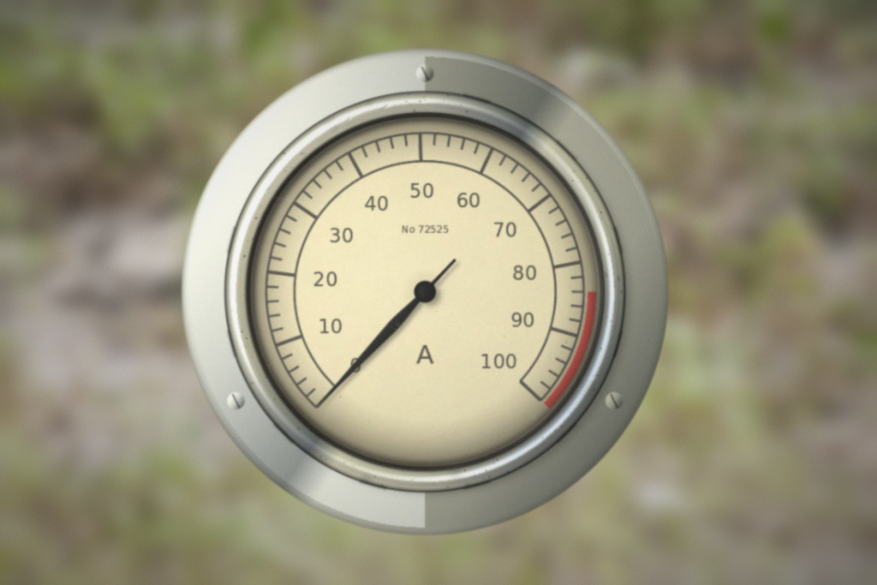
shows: 0 A
